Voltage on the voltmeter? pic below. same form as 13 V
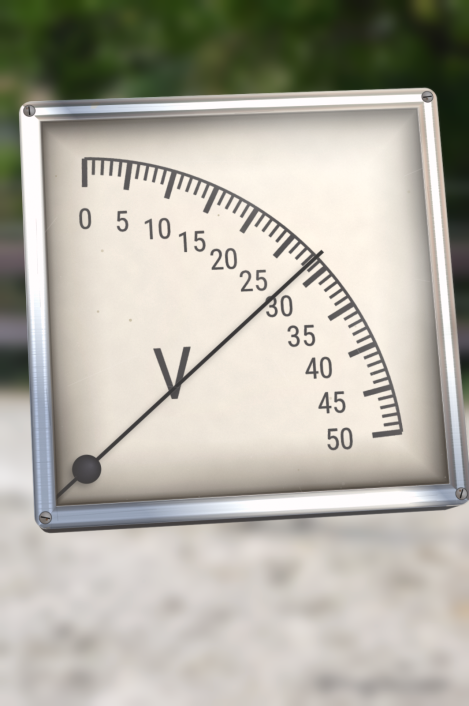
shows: 28.5 V
